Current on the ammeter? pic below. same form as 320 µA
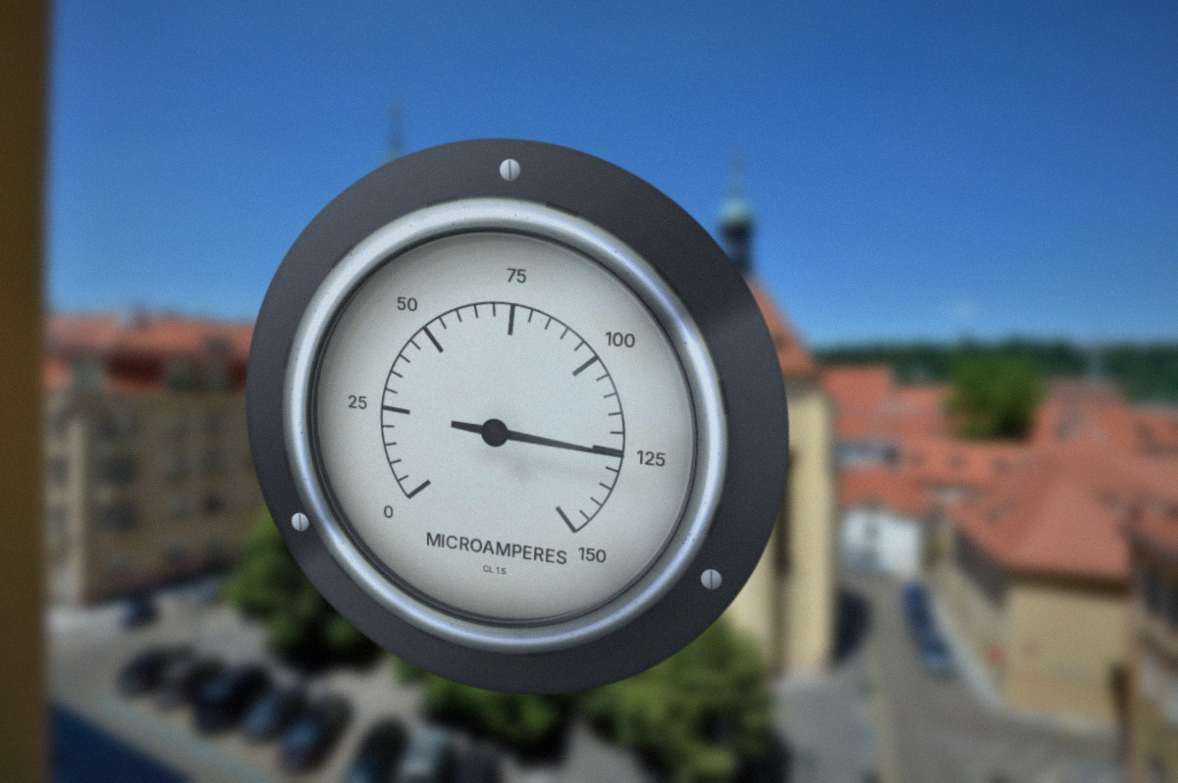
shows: 125 µA
